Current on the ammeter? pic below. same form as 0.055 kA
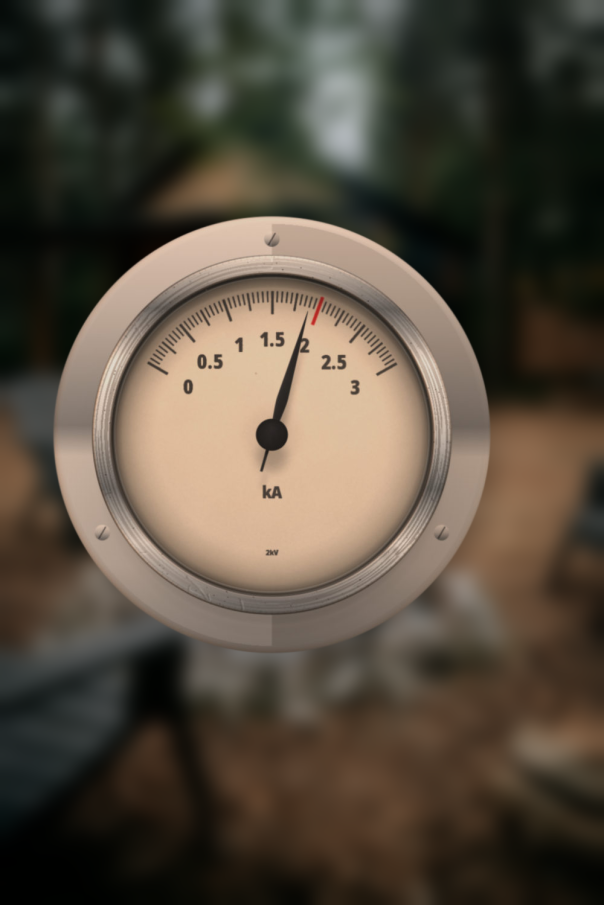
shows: 1.9 kA
